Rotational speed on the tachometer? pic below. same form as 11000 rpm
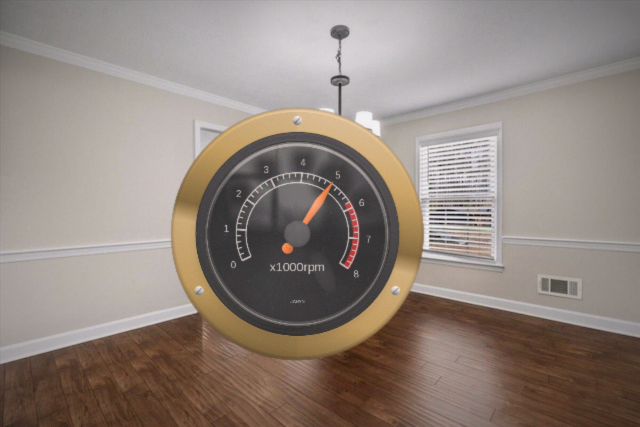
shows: 5000 rpm
